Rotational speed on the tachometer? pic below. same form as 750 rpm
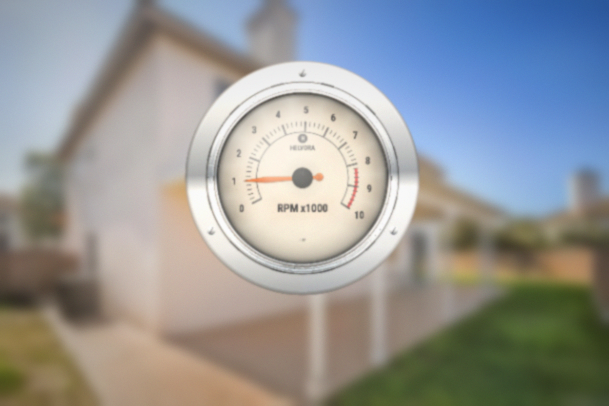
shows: 1000 rpm
